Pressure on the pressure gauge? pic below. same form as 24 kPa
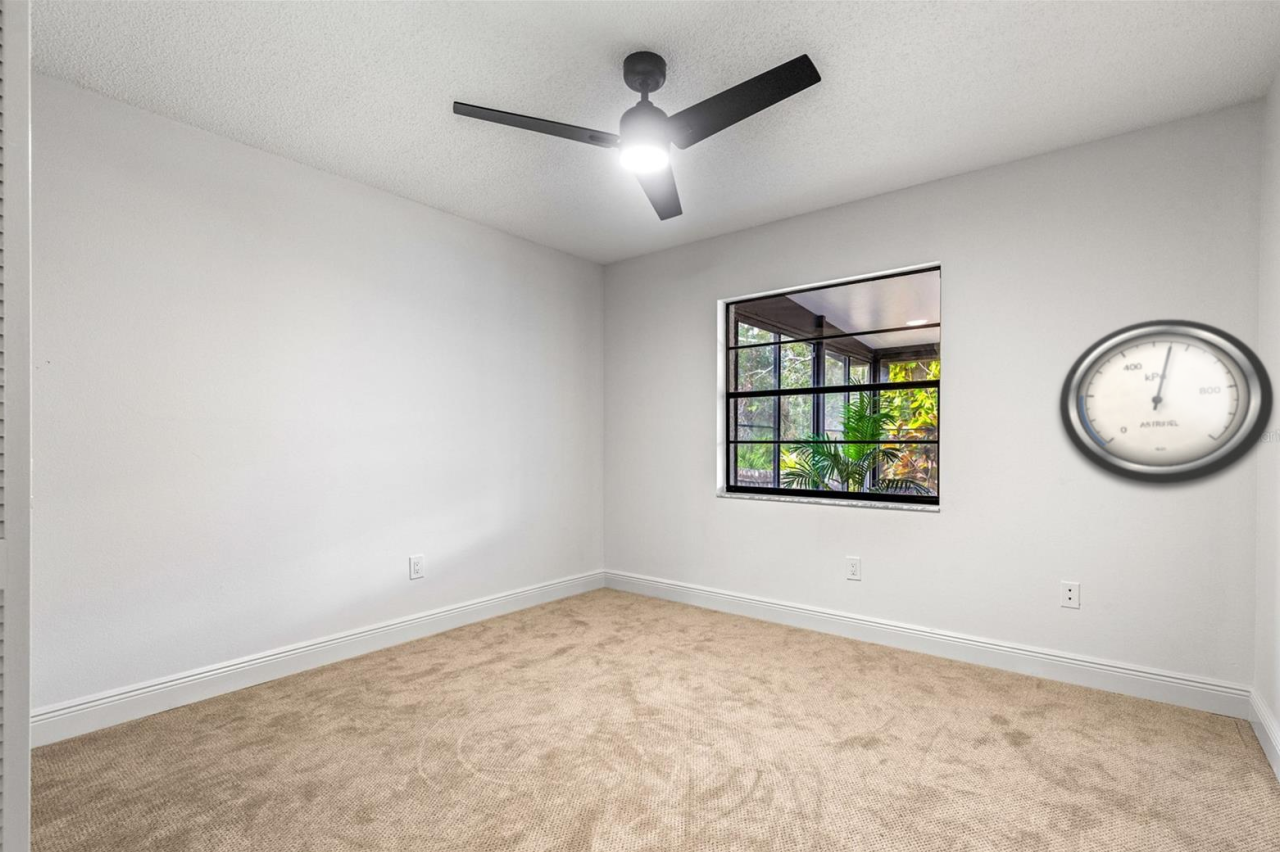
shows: 550 kPa
